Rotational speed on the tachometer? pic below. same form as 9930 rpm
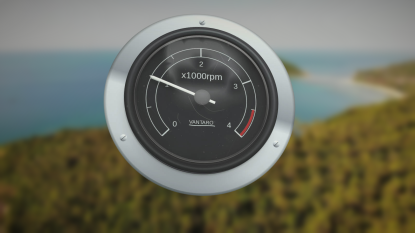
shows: 1000 rpm
